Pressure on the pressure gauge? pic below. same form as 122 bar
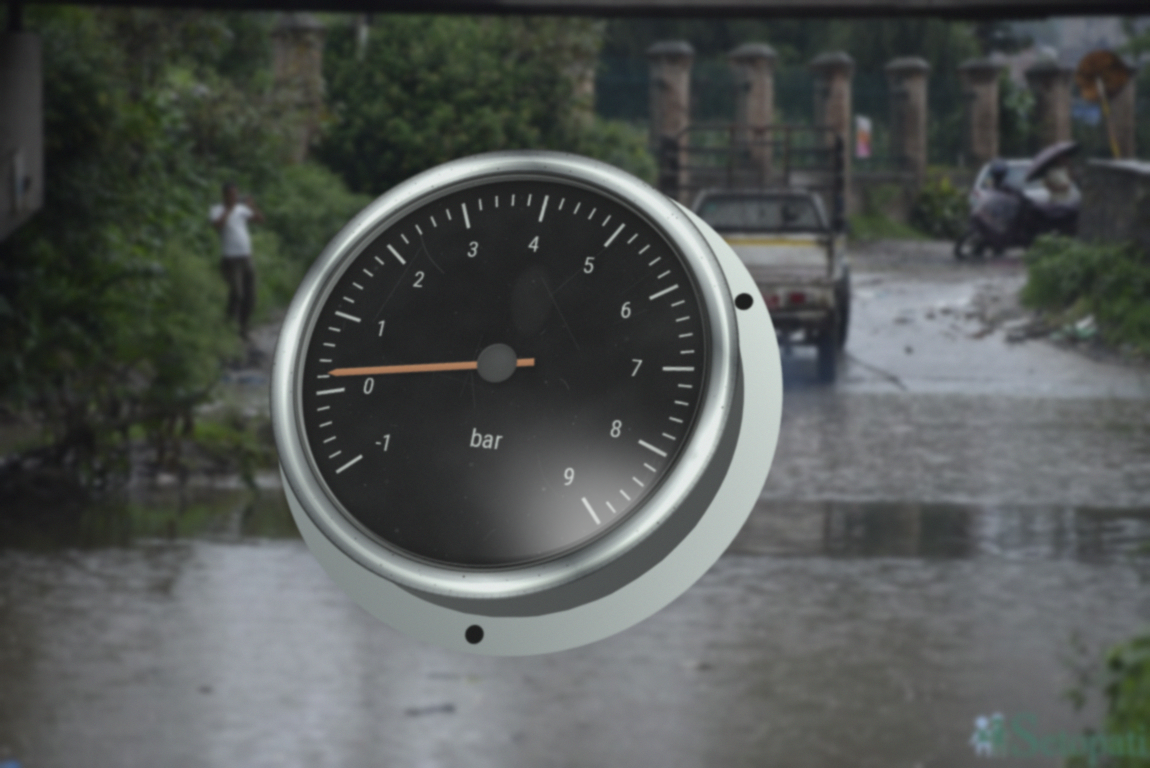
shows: 0.2 bar
